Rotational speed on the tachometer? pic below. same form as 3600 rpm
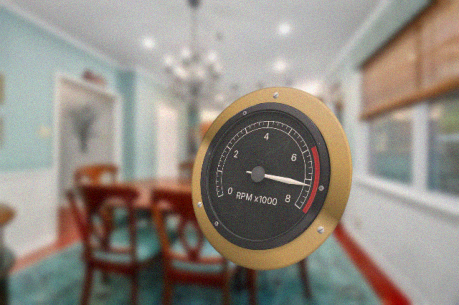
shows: 7200 rpm
